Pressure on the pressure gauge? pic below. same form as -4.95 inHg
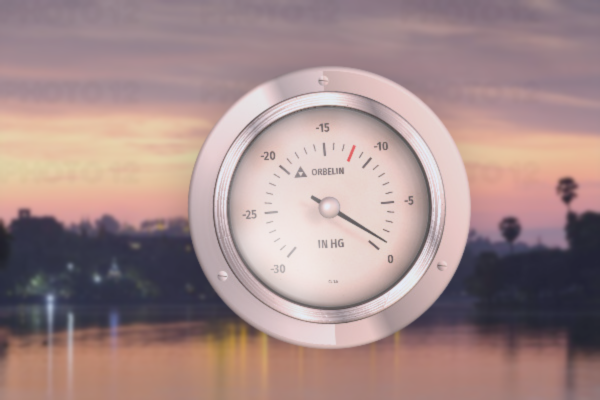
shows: -1 inHg
